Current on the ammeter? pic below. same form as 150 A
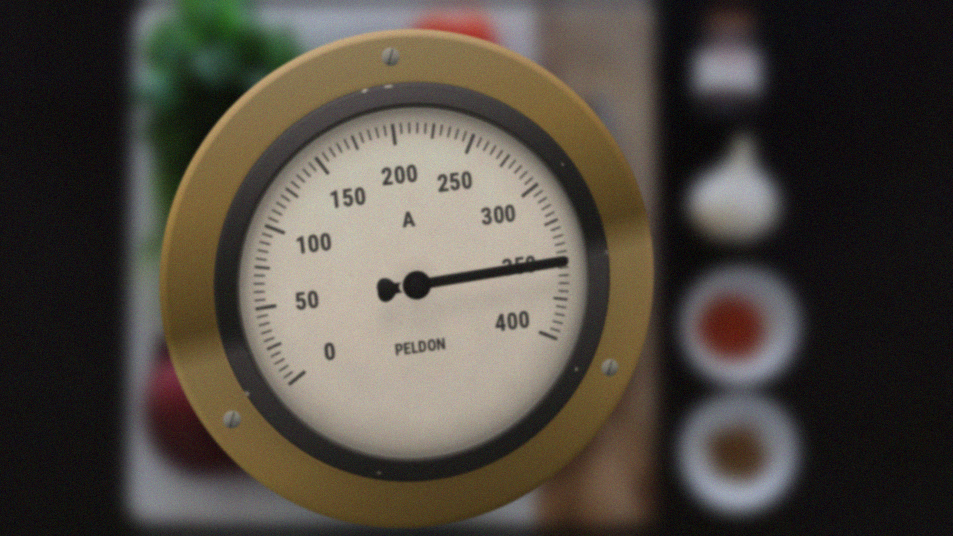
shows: 350 A
